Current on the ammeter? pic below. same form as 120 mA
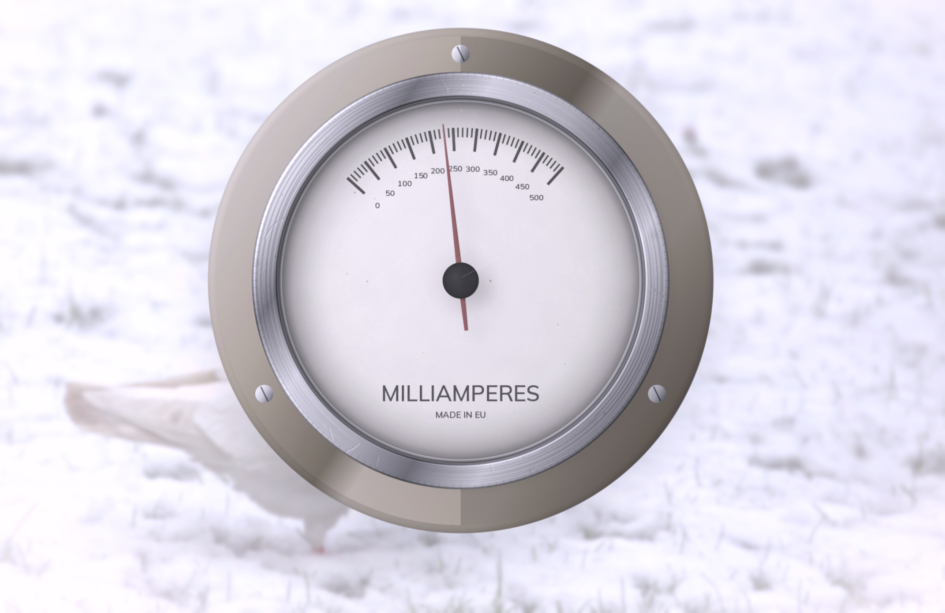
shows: 230 mA
